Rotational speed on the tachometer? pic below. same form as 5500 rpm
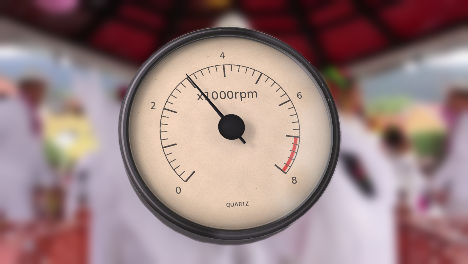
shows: 3000 rpm
